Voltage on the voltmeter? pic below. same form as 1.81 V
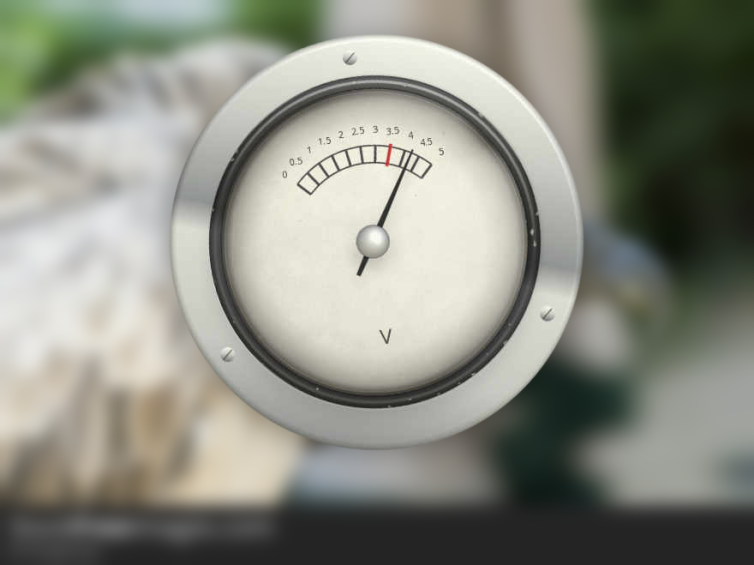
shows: 4.25 V
